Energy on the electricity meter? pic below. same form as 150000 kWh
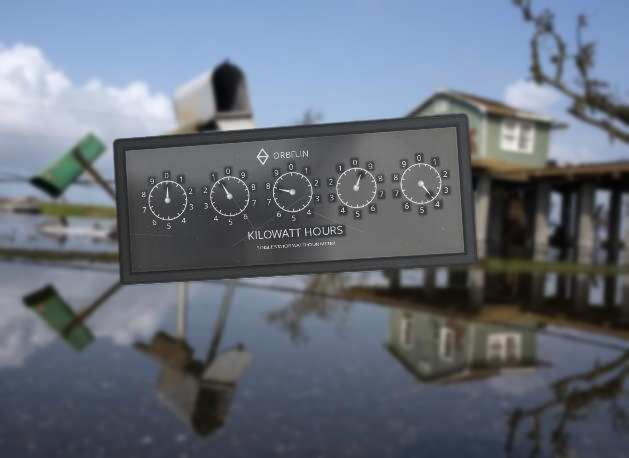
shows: 794 kWh
